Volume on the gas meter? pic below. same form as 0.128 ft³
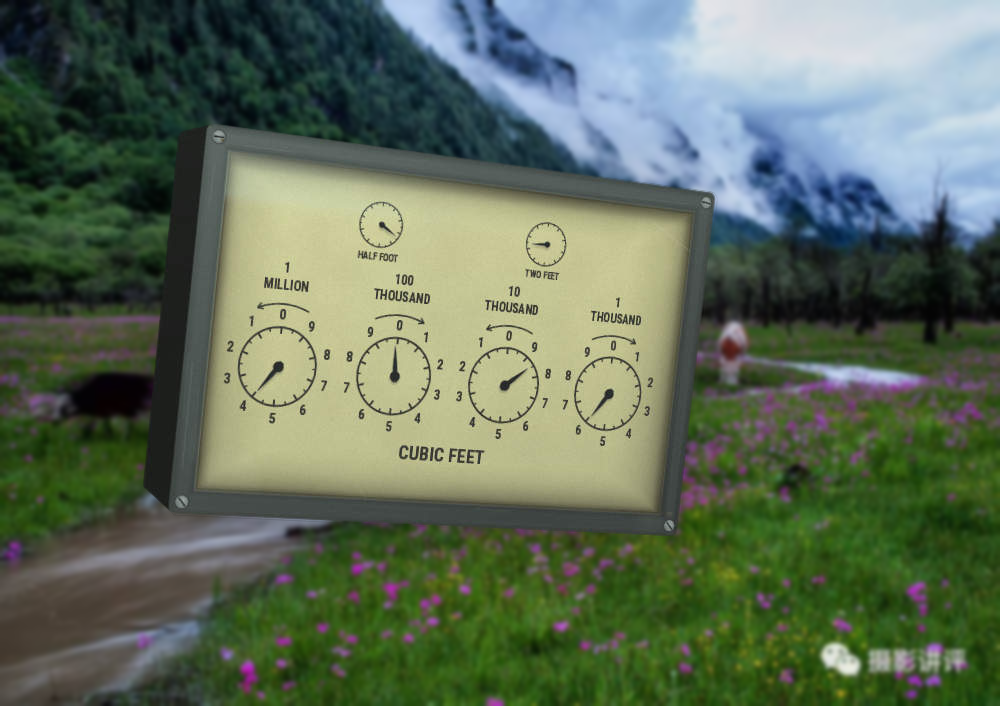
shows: 398600 ft³
